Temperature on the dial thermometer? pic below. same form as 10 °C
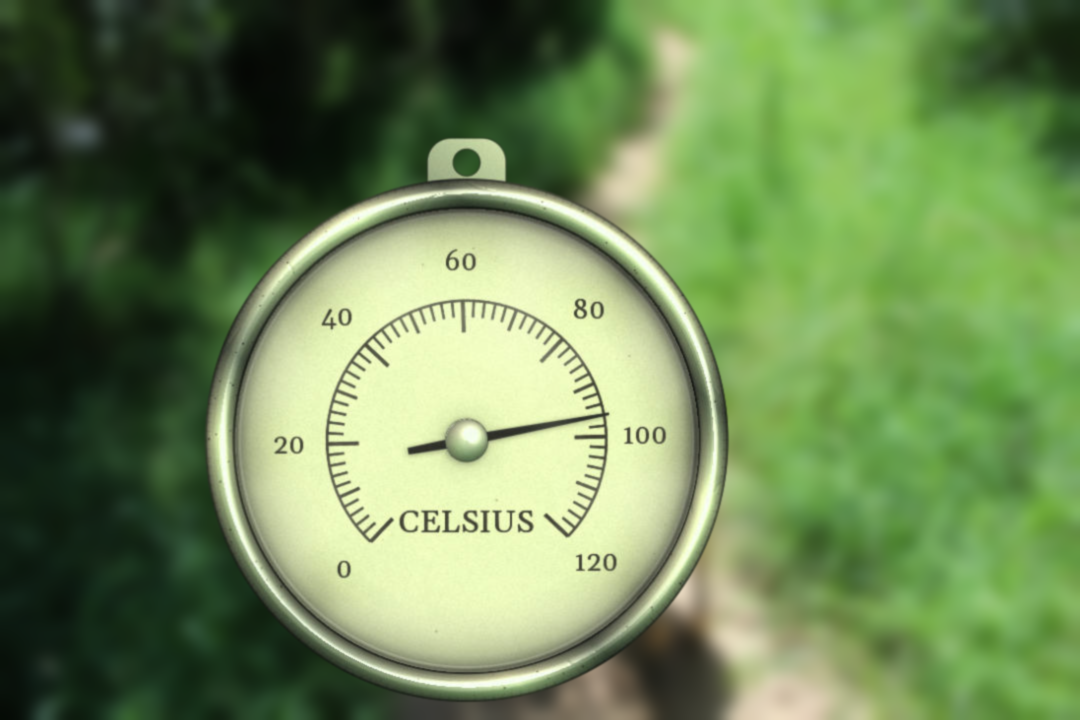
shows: 96 °C
